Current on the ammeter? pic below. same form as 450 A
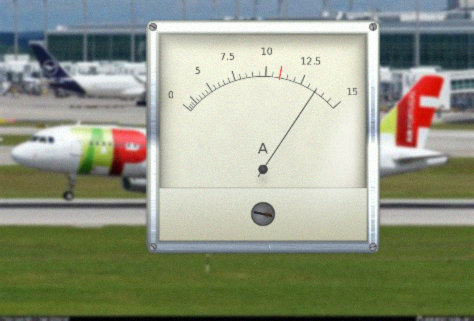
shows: 13.5 A
